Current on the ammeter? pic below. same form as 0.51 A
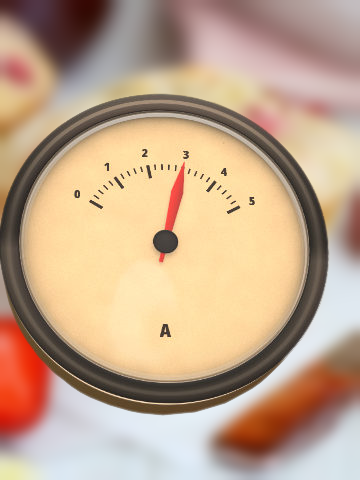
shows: 3 A
